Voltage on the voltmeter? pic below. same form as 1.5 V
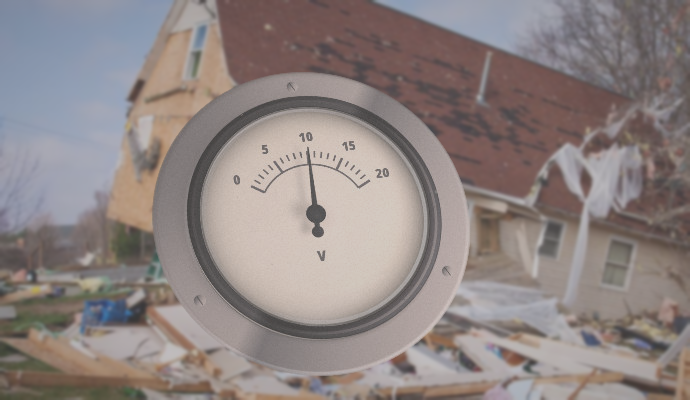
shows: 10 V
